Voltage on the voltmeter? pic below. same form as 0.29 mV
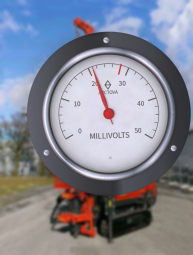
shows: 21 mV
